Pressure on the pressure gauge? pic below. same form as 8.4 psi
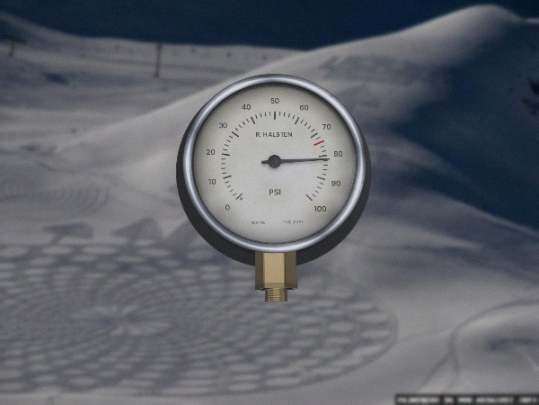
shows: 82 psi
